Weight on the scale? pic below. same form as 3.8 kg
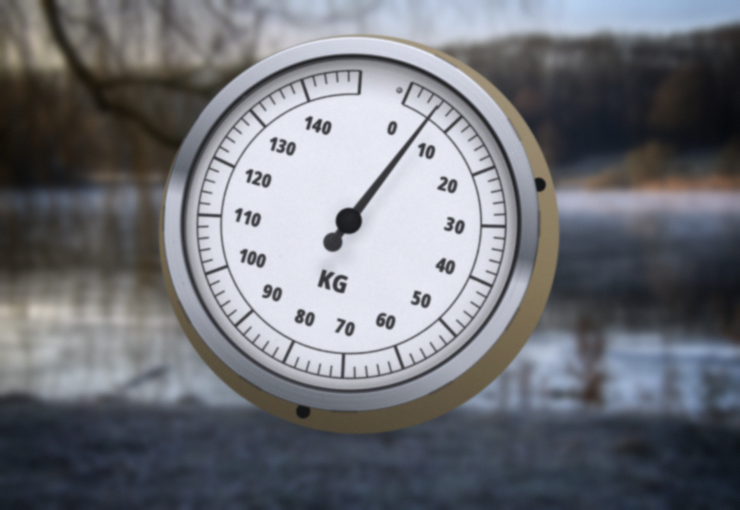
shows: 6 kg
